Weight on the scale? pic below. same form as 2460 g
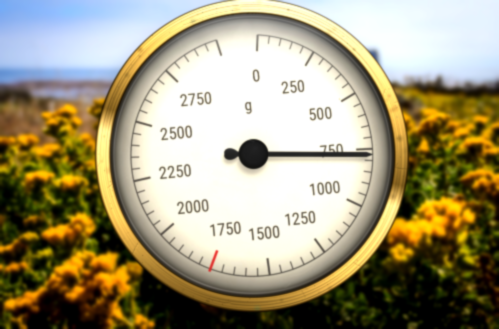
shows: 775 g
